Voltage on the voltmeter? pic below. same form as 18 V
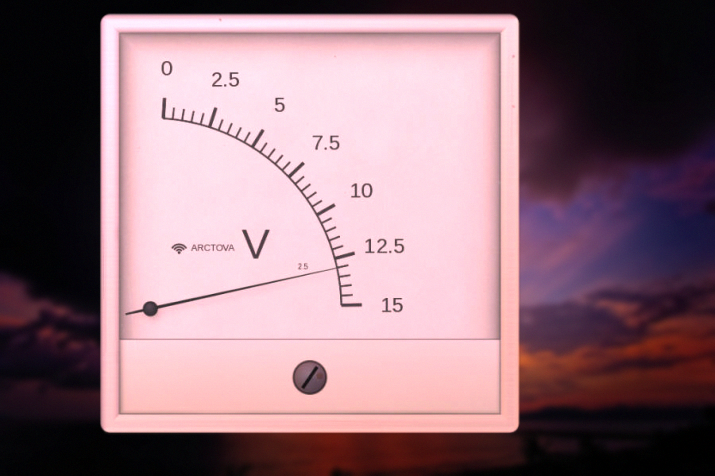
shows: 13 V
